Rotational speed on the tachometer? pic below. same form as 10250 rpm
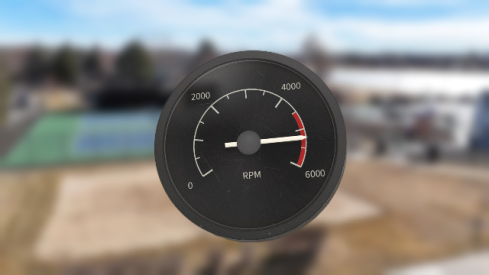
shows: 5250 rpm
